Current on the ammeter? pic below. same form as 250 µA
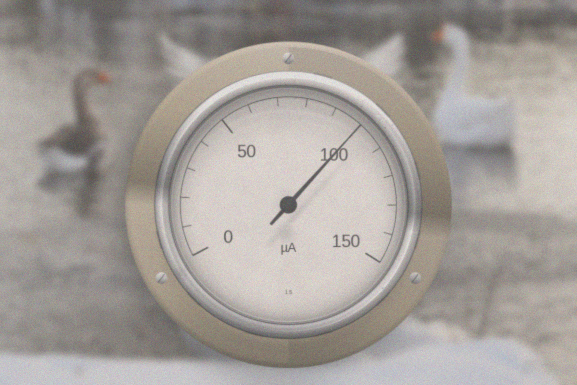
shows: 100 µA
